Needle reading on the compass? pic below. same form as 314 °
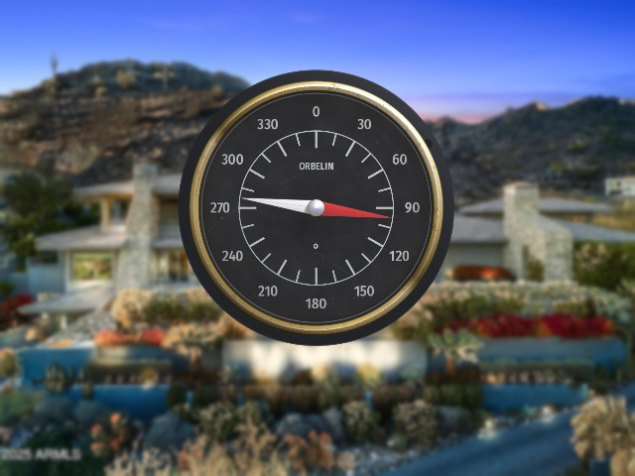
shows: 97.5 °
